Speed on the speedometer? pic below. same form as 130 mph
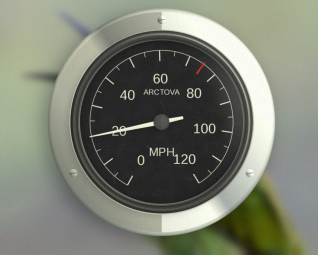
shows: 20 mph
